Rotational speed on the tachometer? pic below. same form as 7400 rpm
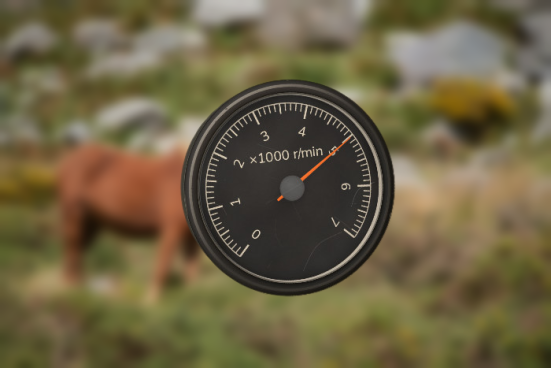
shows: 5000 rpm
